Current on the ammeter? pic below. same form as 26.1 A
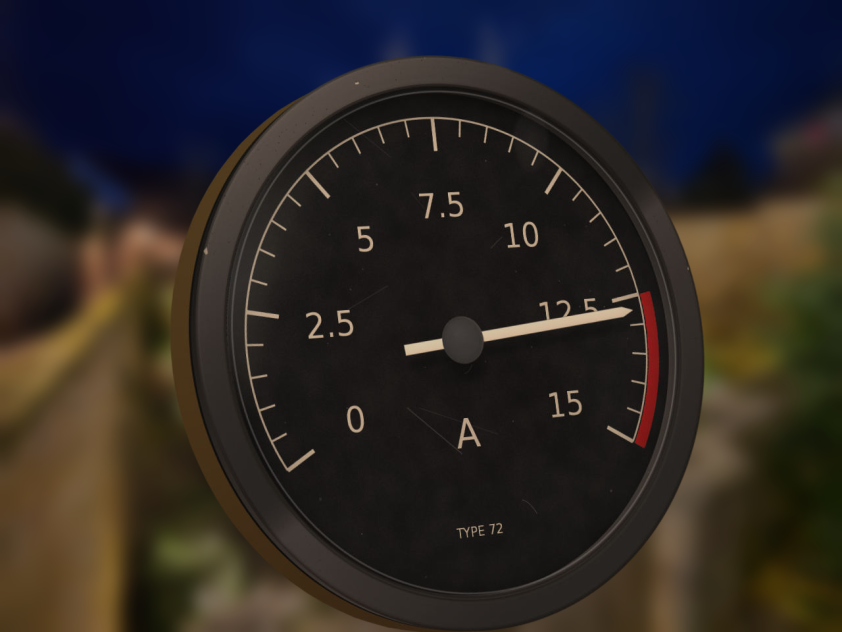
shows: 12.75 A
